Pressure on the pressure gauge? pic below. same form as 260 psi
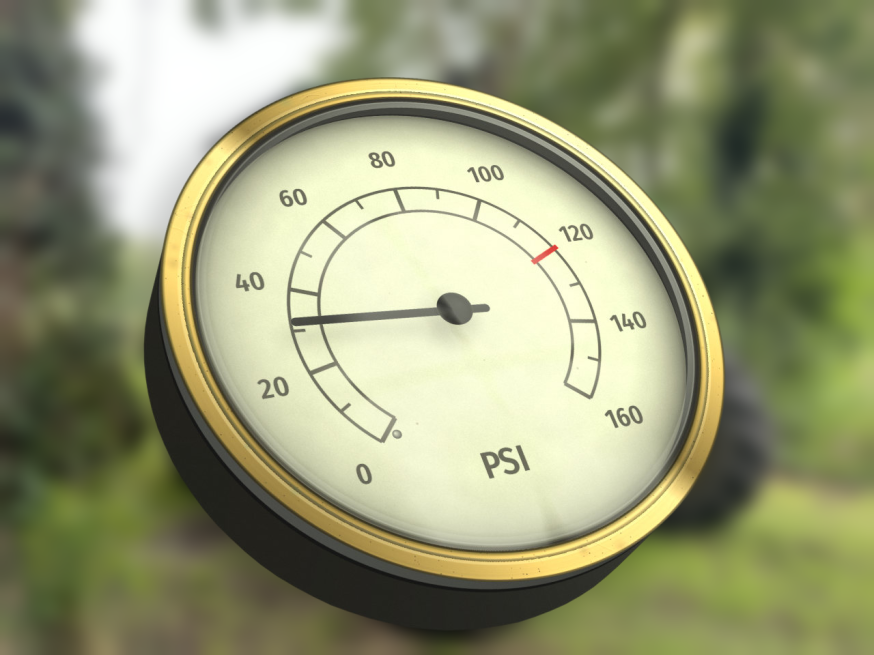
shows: 30 psi
